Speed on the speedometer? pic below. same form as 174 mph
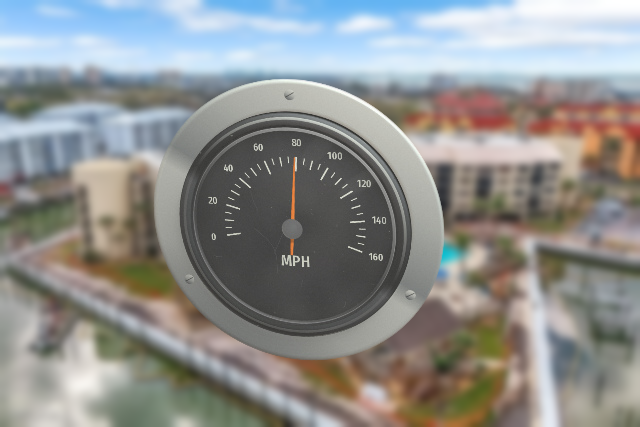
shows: 80 mph
